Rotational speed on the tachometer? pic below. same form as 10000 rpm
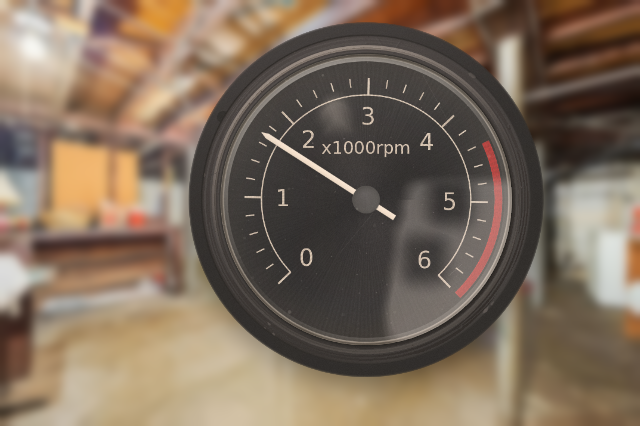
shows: 1700 rpm
